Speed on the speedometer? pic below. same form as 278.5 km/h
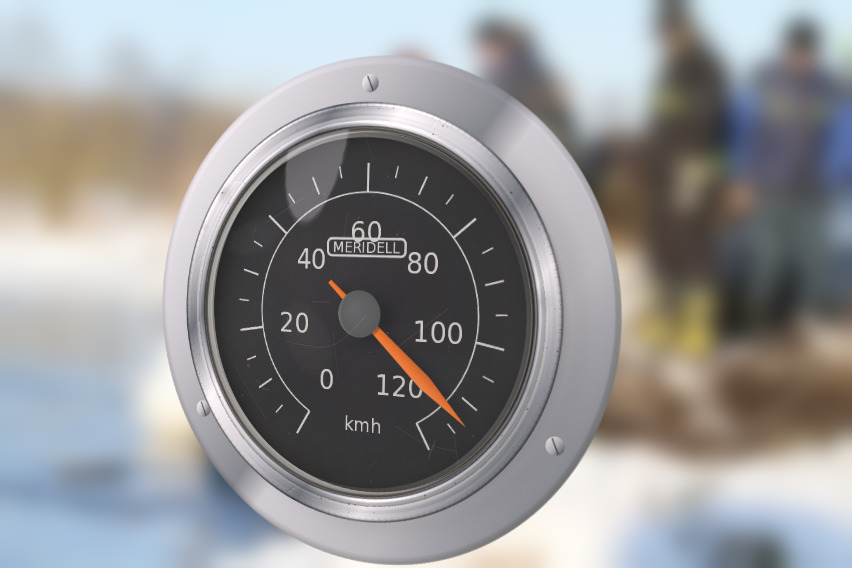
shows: 112.5 km/h
